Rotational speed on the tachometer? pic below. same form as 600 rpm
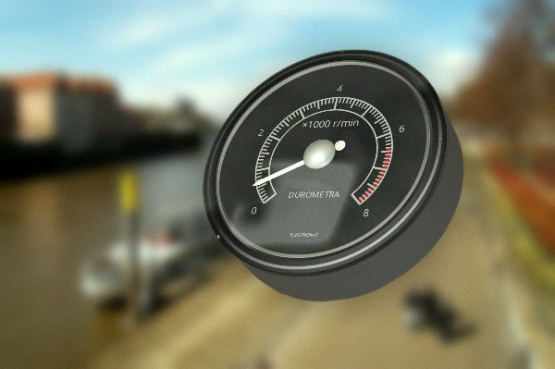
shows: 500 rpm
